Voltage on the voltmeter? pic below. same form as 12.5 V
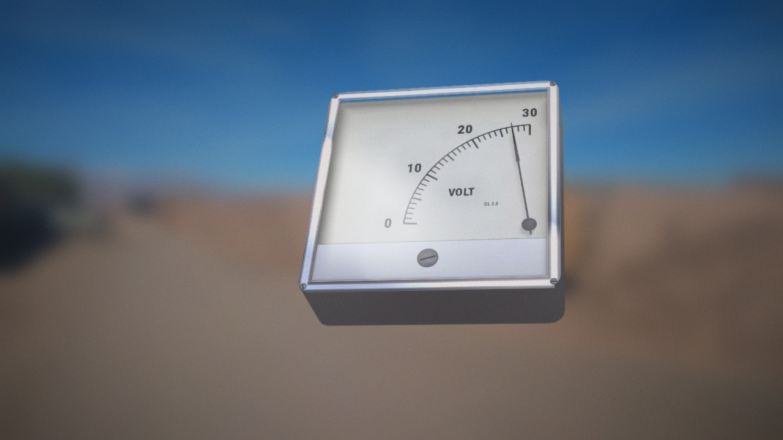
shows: 27 V
